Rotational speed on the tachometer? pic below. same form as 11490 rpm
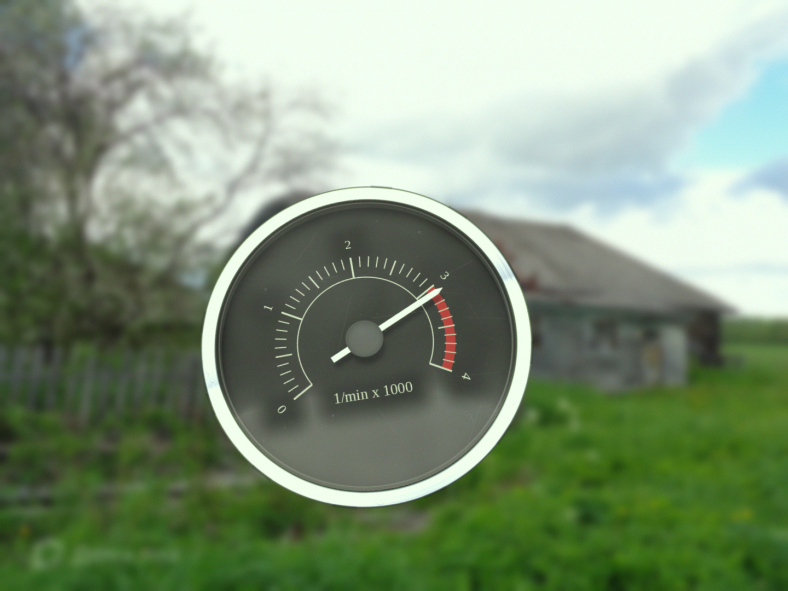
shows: 3100 rpm
